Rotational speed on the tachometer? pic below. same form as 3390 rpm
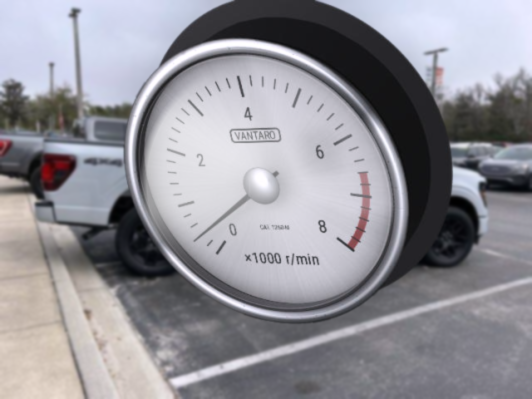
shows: 400 rpm
